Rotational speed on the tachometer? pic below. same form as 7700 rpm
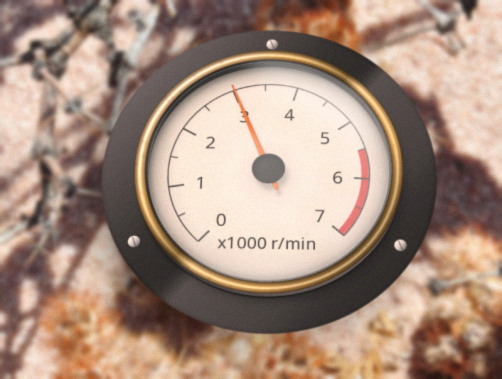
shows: 3000 rpm
